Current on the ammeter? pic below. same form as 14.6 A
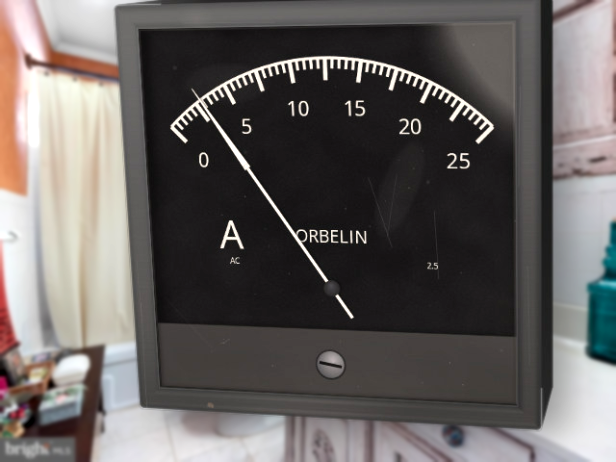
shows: 3 A
